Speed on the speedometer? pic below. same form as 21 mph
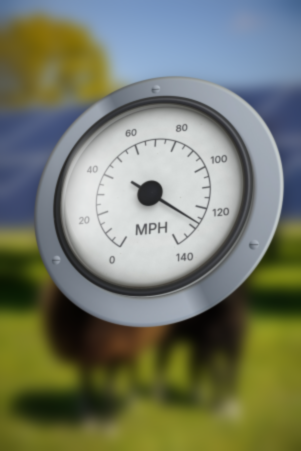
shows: 127.5 mph
